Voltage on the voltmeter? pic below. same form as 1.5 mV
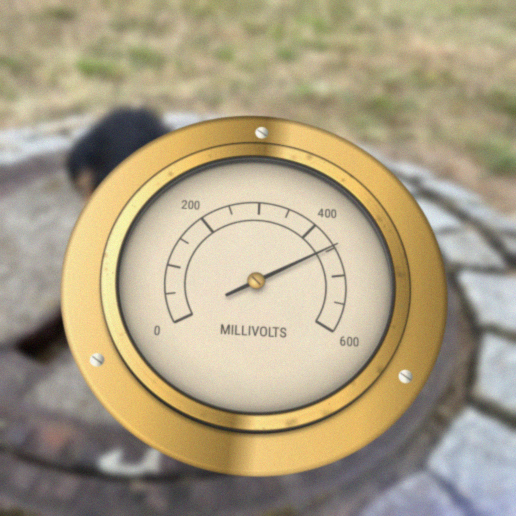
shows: 450 mV
